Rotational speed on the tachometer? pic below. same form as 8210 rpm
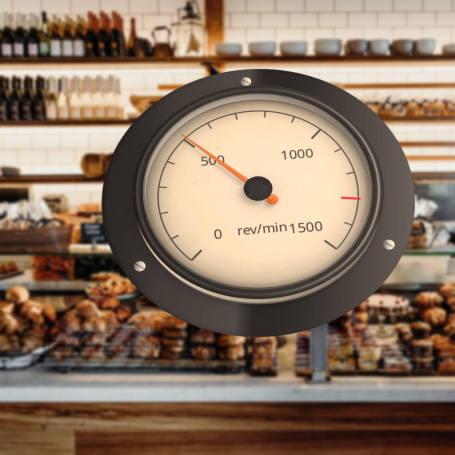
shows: 500 rpm
